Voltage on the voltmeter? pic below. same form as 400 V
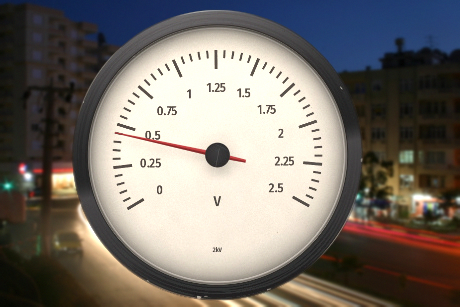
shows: 0.45 V
